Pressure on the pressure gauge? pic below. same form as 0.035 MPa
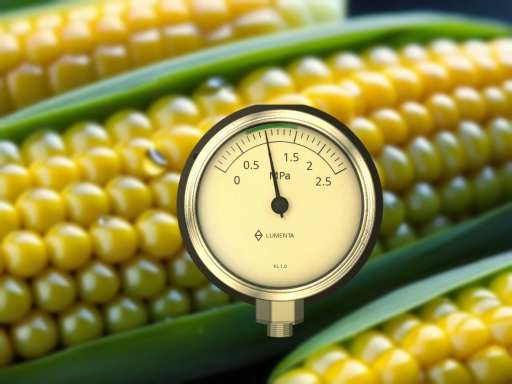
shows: 1 MPa
